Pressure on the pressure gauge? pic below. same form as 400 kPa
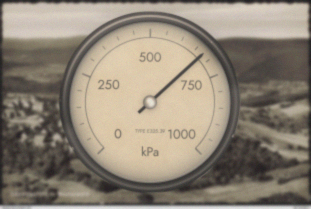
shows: 675 kPa
